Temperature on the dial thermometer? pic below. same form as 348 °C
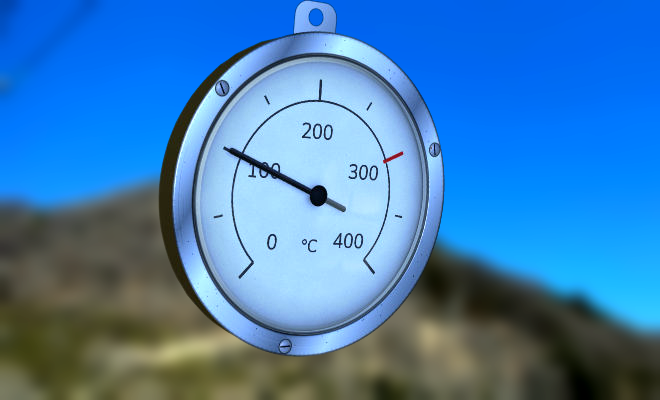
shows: 100 °C
